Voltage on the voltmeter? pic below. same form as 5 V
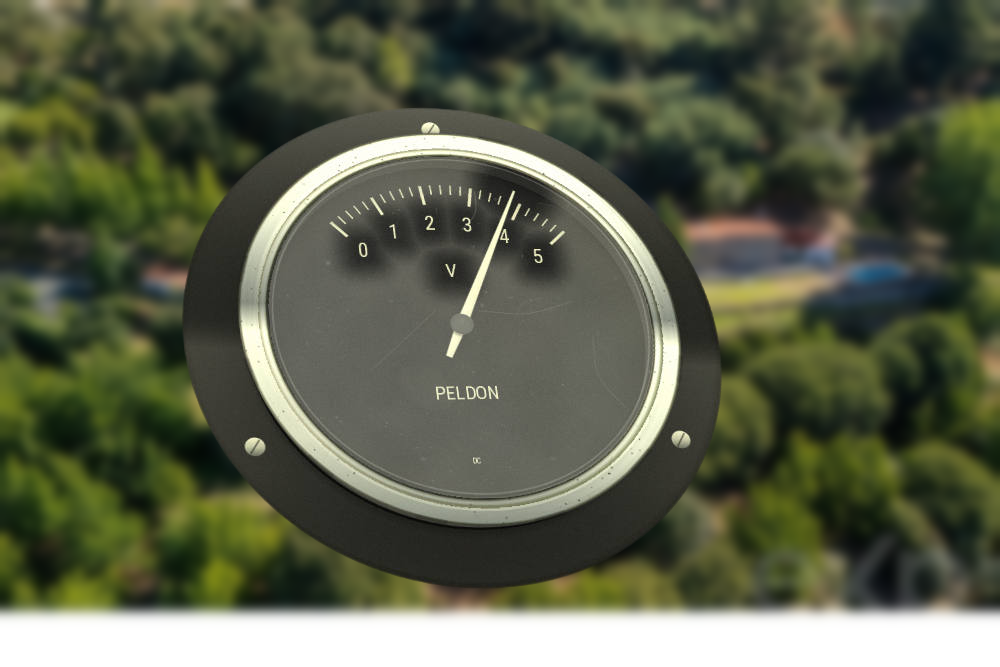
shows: 3.8 V
